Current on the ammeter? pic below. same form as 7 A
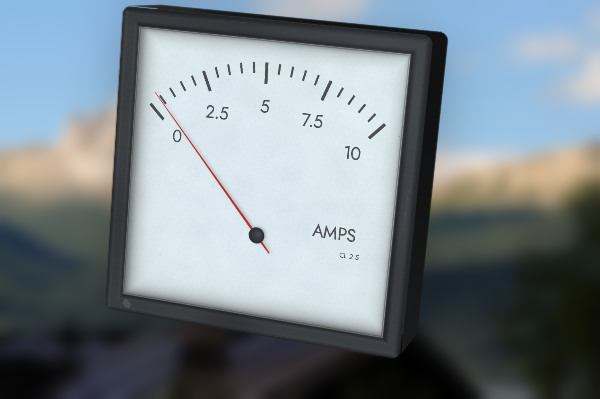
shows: 0.5 A
